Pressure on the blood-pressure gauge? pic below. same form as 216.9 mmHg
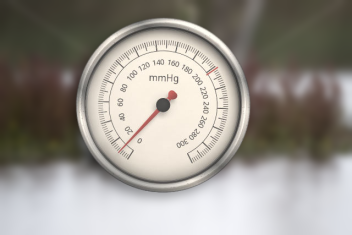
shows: 10 mmHg
